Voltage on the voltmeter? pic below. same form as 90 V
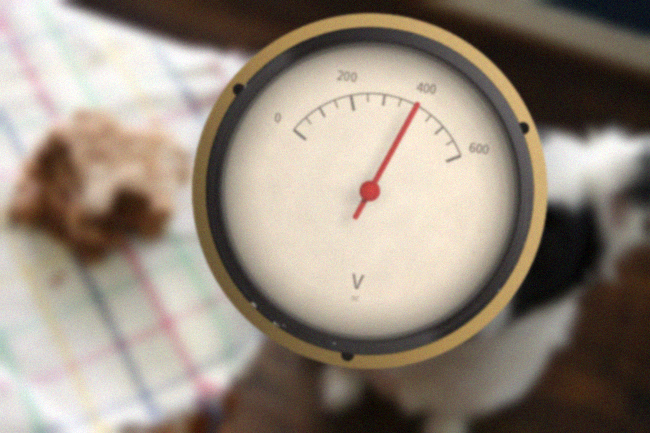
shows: 400 V
